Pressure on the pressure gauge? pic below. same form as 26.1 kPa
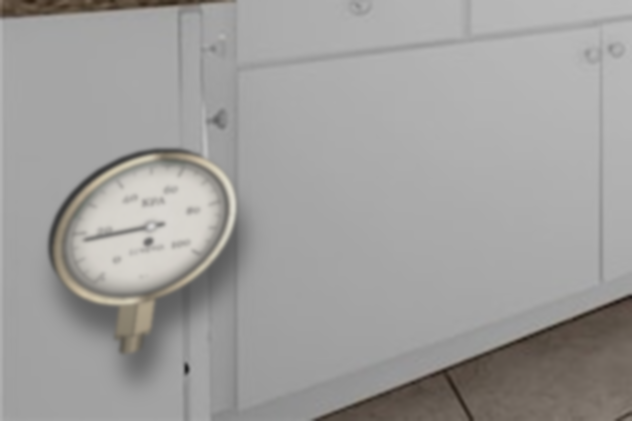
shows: 17.5 kPa
